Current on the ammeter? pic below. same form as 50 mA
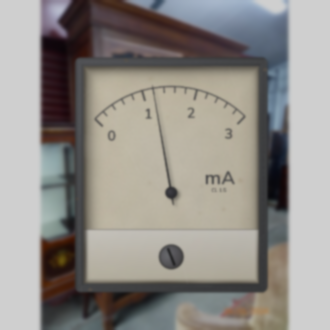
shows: 1.2 mA
